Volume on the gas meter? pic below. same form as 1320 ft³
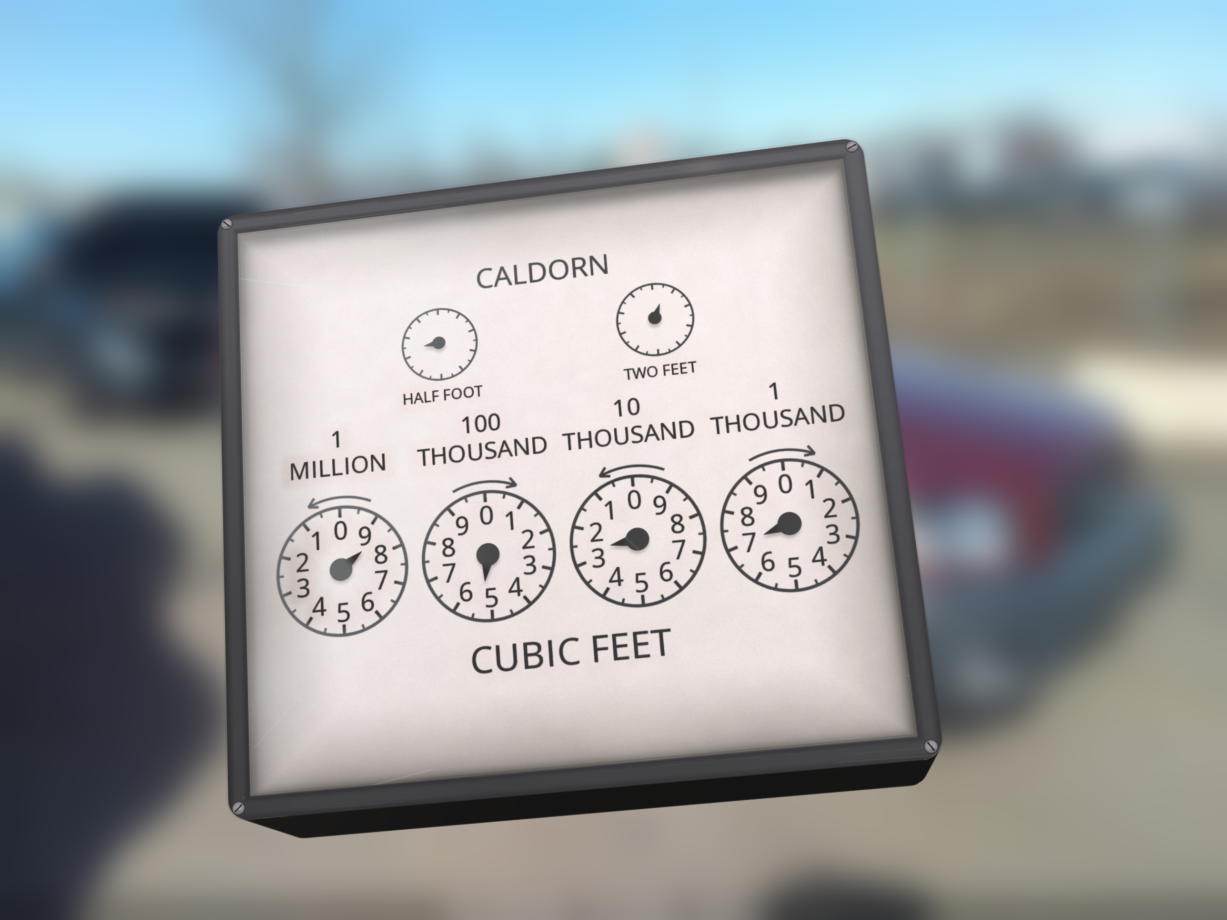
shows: 852700 ft³
